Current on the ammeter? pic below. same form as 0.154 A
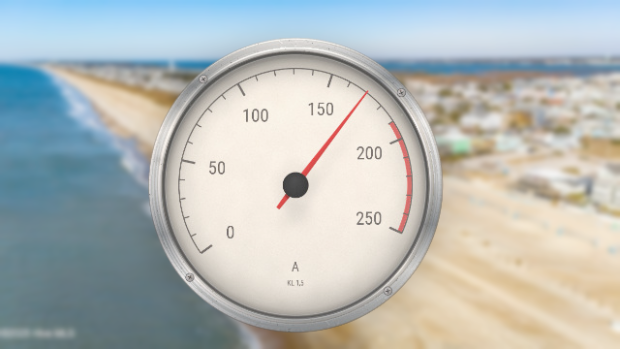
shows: 170 A
